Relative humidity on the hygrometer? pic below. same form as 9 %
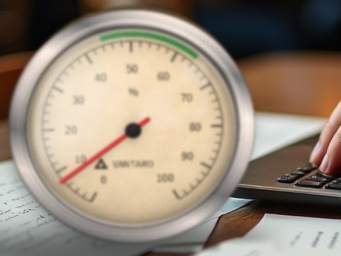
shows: 8 %
